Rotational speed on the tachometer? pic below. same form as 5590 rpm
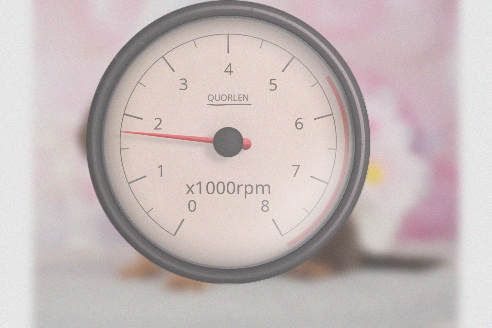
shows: 1750 rpm
